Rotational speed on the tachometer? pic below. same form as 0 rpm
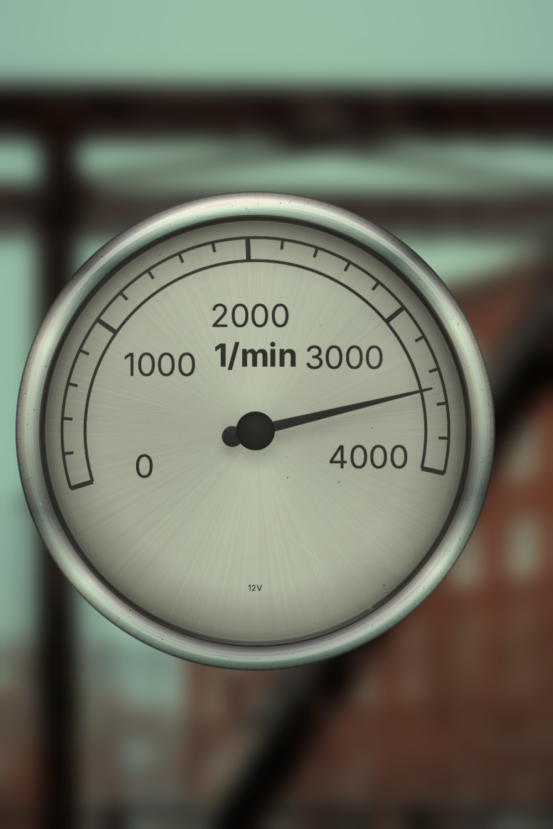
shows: 3500 rpm
